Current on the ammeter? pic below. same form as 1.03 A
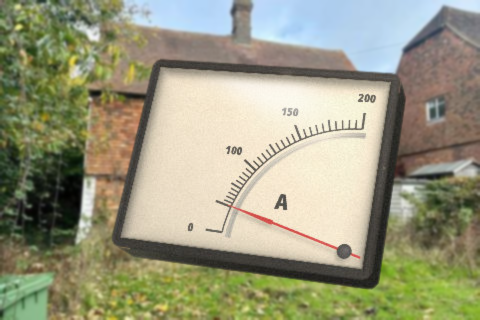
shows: 50 A
